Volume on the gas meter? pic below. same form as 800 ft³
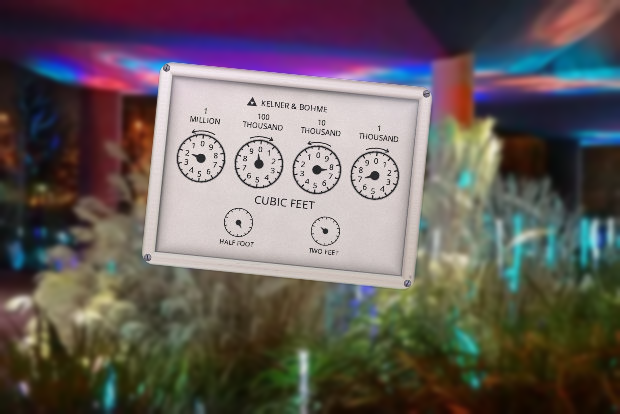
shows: 197700 ft³
